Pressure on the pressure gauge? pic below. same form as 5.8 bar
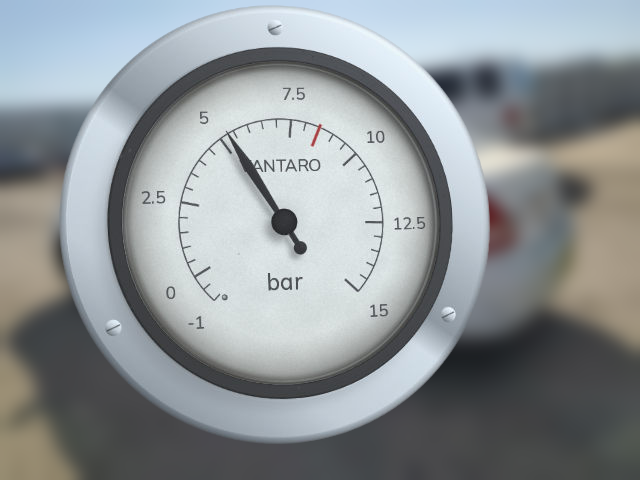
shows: 5.25 bar
